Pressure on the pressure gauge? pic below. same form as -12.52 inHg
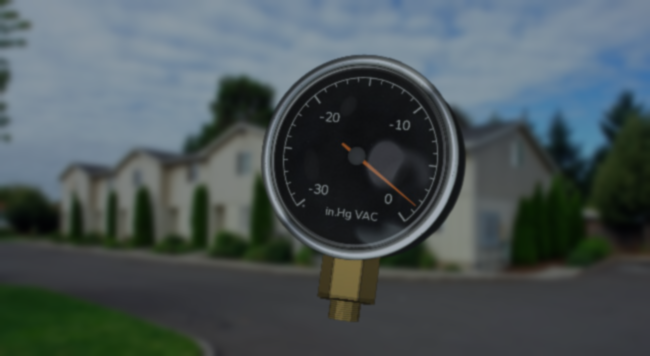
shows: -1.5 inHg
